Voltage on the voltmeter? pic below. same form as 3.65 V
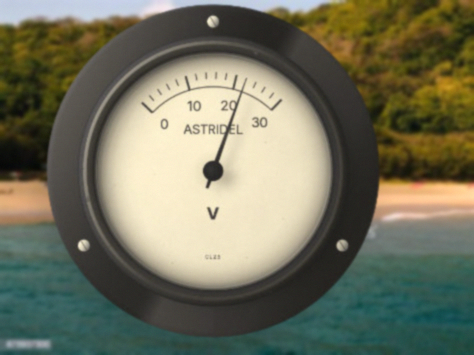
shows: 22 V
